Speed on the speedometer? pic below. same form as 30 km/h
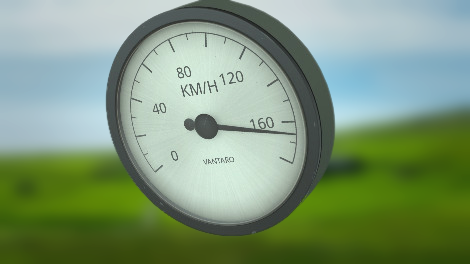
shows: 165 km/h
